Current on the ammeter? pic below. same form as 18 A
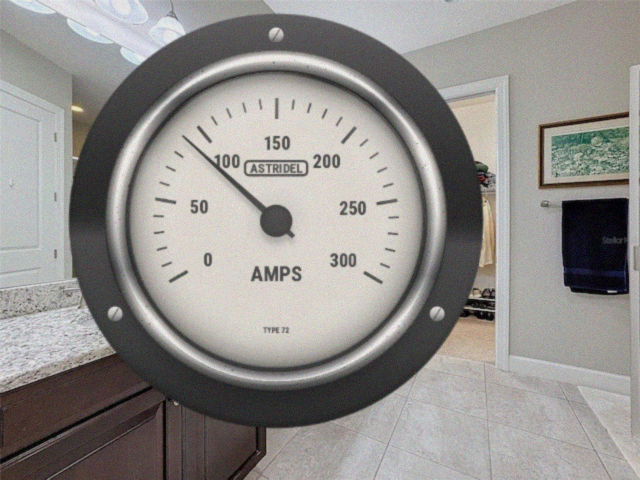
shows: 90 A
